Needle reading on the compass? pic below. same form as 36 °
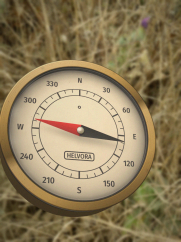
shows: 280 °
